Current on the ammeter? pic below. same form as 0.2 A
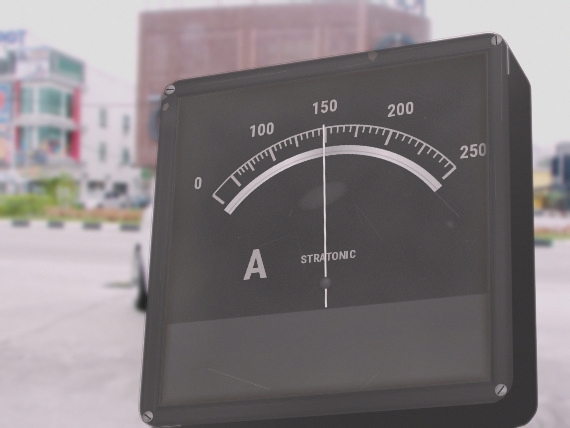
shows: 150 A
